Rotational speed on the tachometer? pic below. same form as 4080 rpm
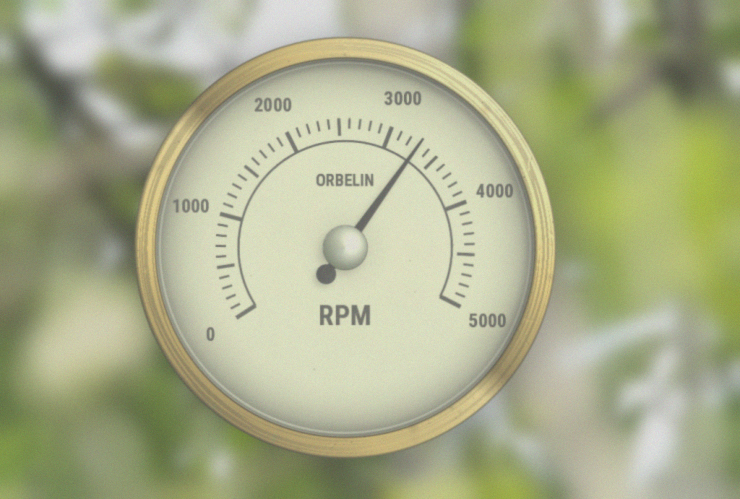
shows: 3300 rpm
